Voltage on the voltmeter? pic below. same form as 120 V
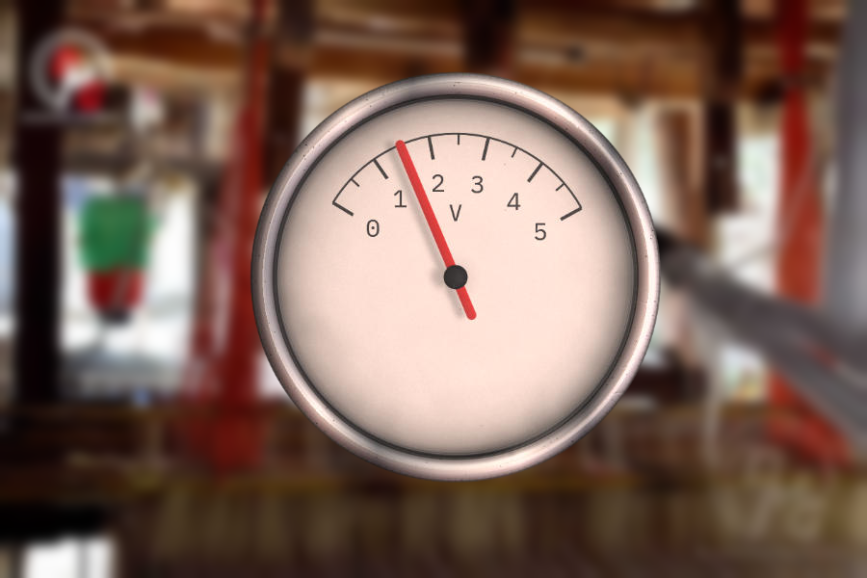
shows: 1.5 V
